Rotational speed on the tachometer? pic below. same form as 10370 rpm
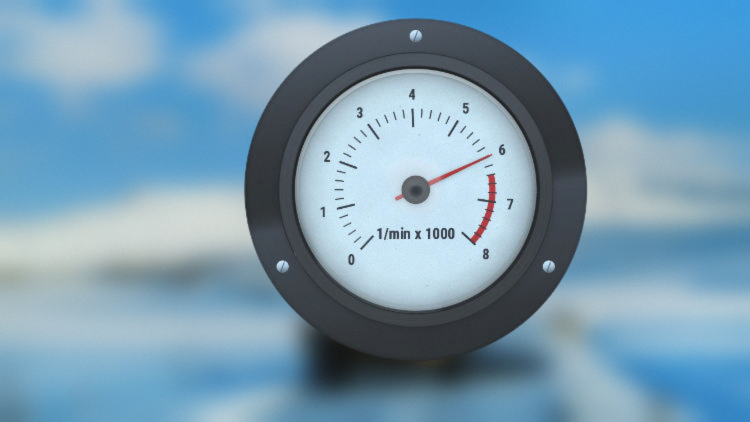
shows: 6000 rpm
